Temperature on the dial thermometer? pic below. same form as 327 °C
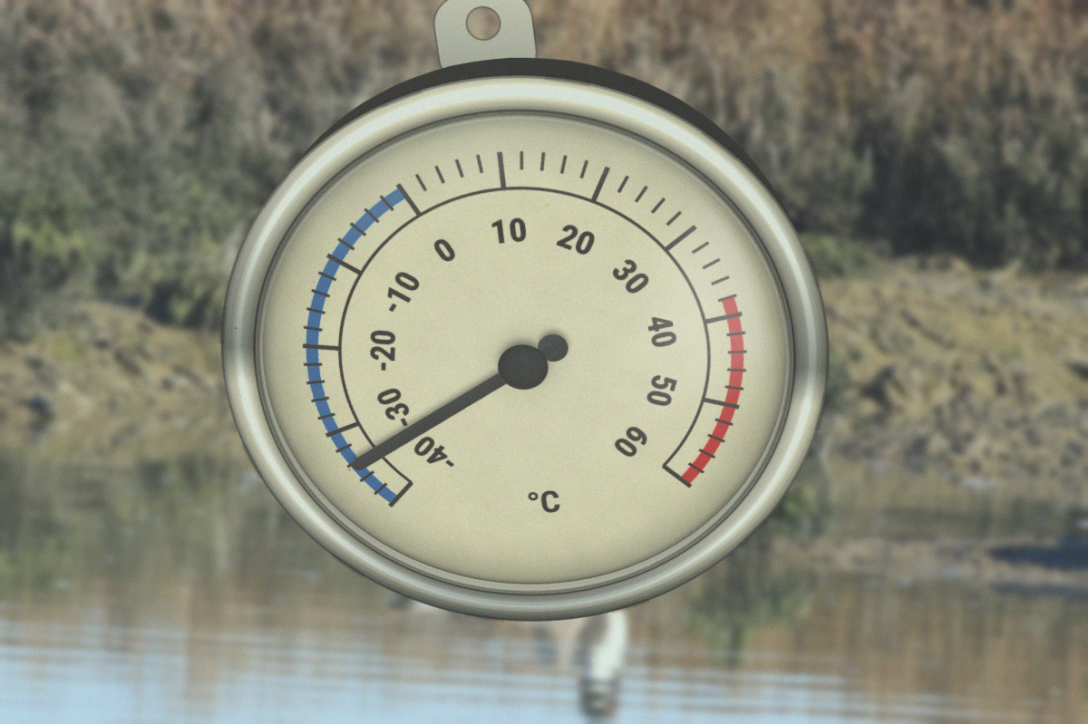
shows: -34 °C
